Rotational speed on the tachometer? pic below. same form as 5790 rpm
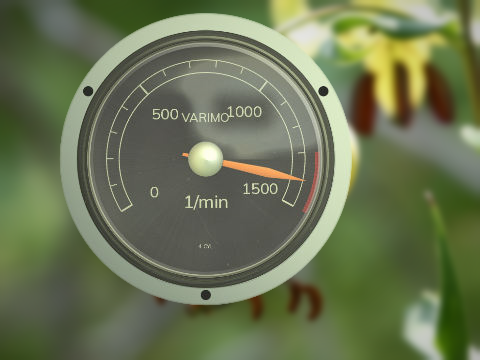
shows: 1400 rpm
